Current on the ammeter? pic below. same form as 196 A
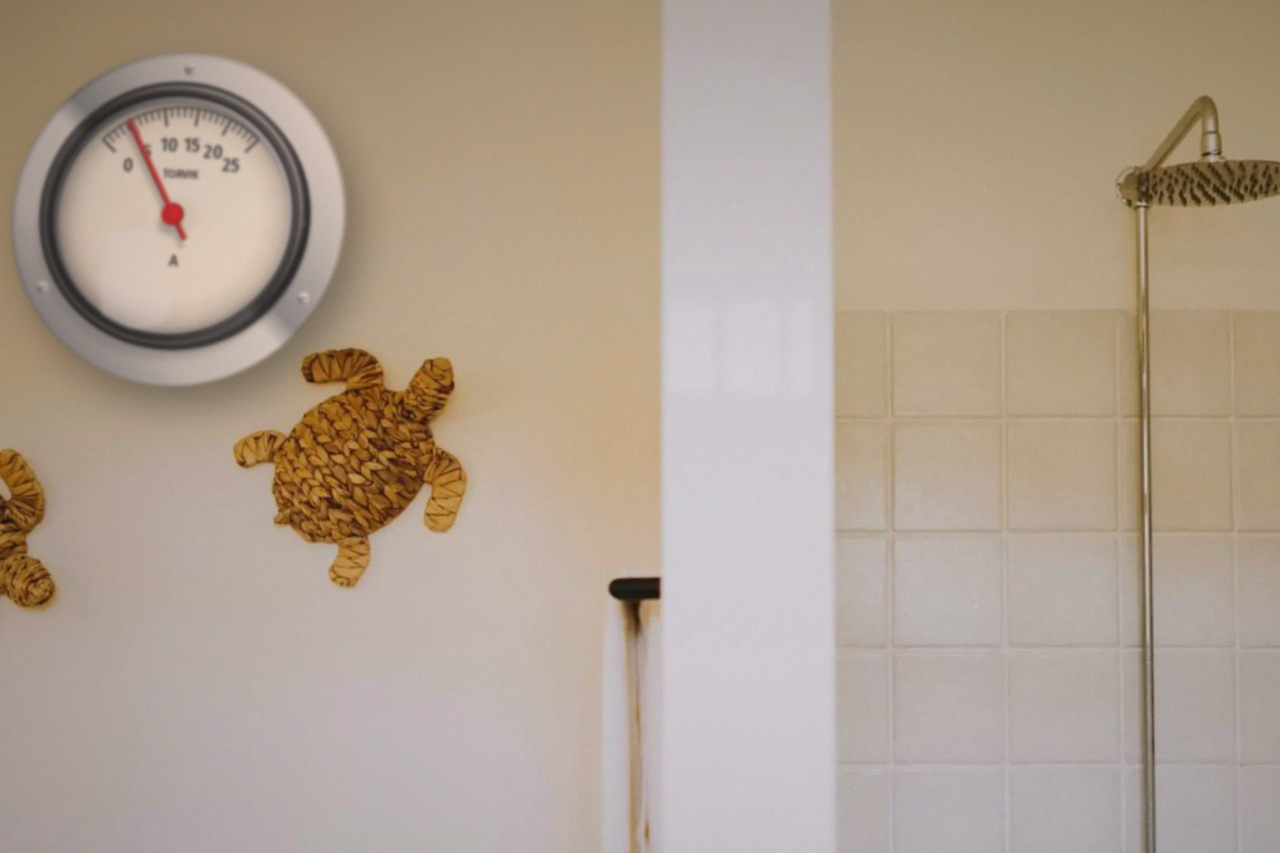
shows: 5 A
